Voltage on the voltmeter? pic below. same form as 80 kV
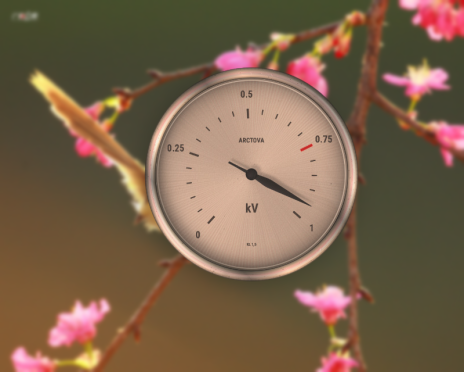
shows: 0.95 kV
